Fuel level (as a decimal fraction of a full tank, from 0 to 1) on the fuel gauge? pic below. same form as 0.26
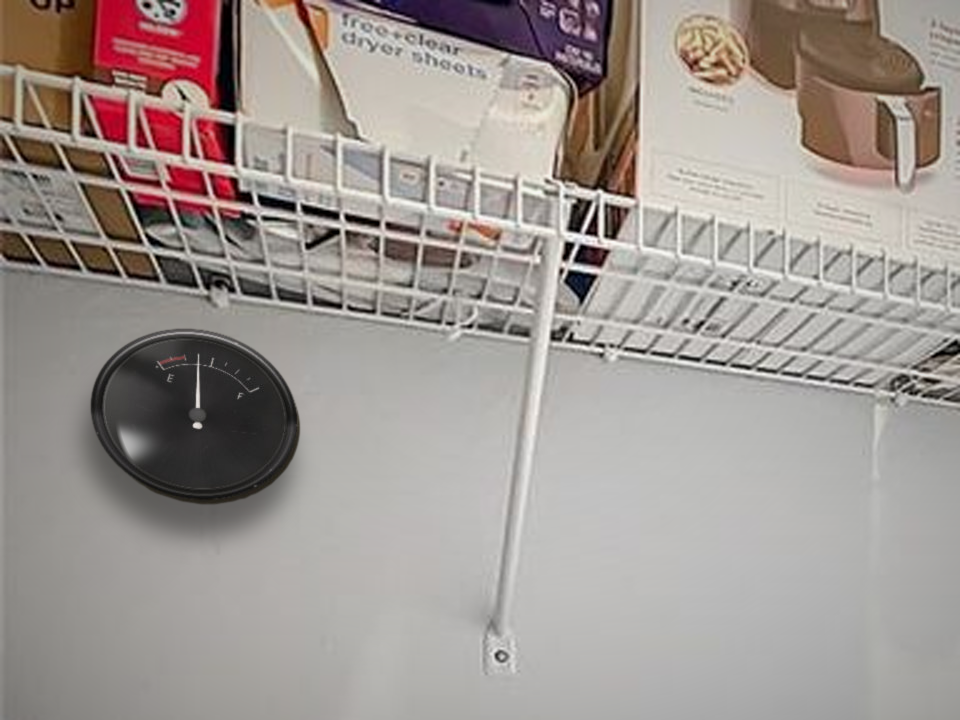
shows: 0.375
